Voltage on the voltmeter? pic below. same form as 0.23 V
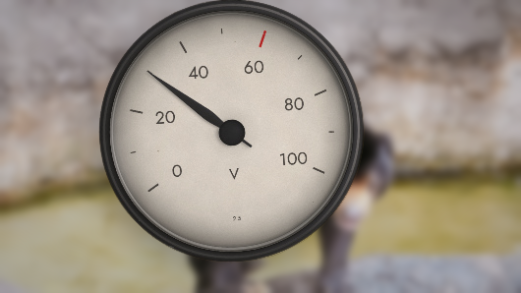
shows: 30 V
